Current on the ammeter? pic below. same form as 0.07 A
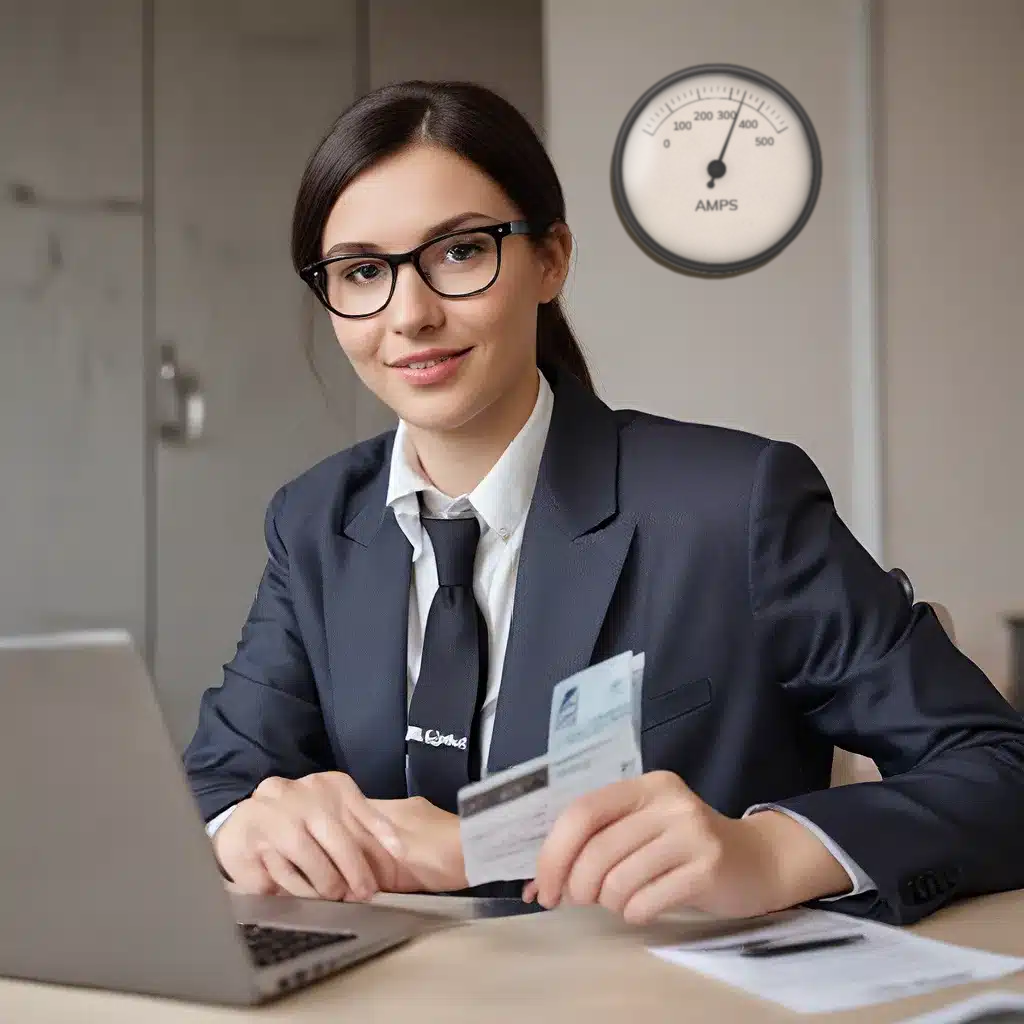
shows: 340 A
